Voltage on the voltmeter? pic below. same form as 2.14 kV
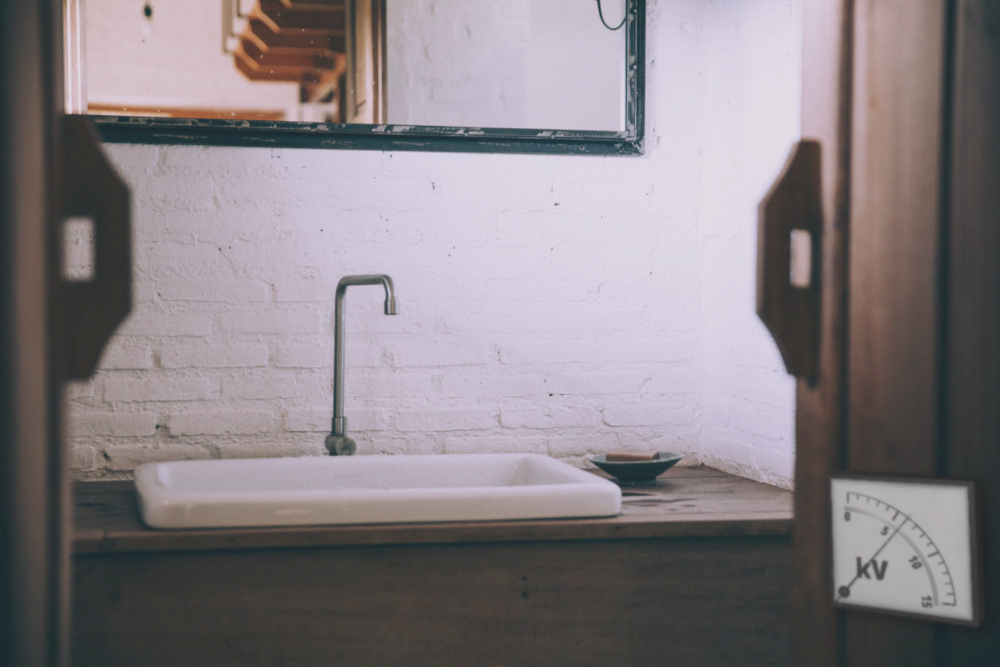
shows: 6 kV
